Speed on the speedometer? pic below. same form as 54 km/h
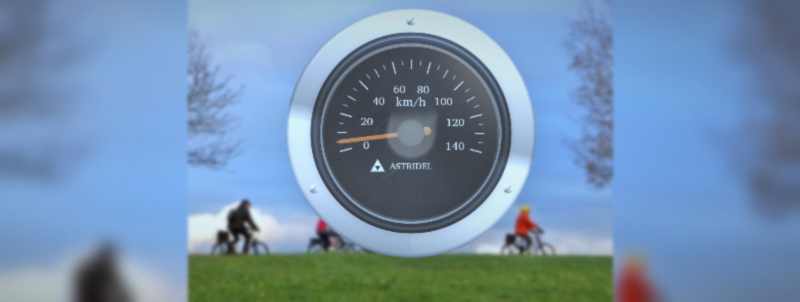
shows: 5 km/h
